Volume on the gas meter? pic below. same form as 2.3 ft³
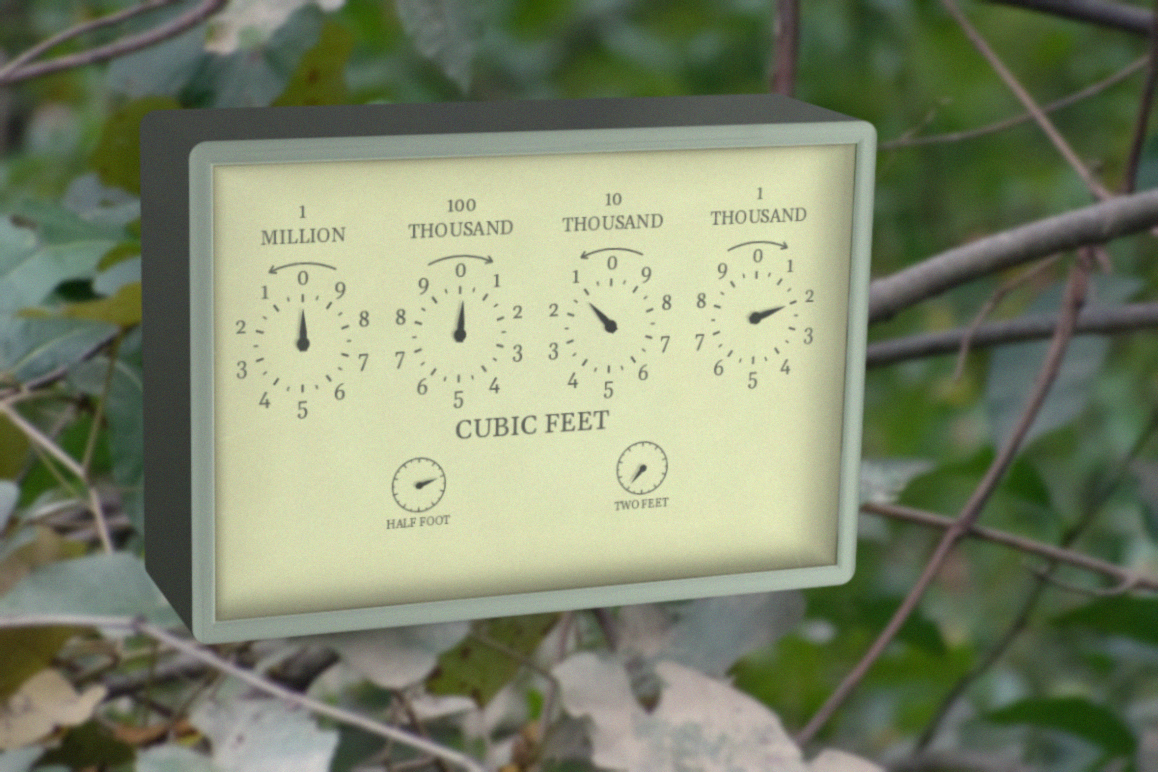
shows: 1200 ft³
